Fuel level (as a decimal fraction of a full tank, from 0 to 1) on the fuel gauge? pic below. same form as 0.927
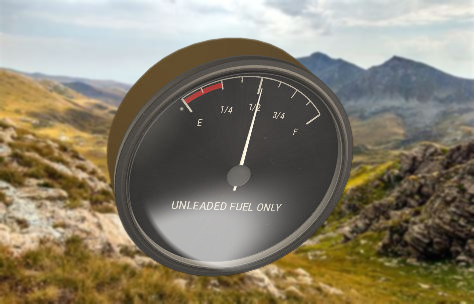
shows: 0.5
